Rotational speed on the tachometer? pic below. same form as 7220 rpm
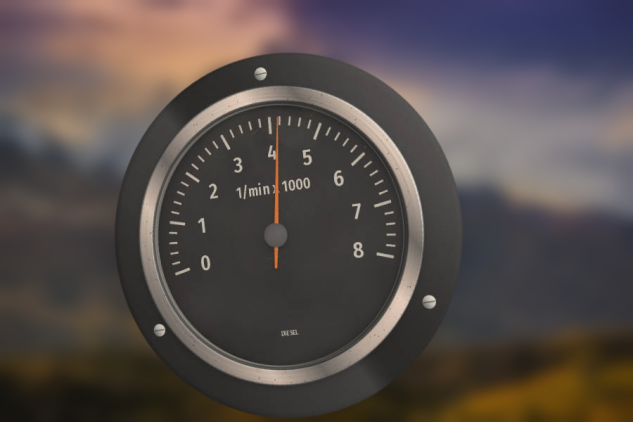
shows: 4200 rpm
